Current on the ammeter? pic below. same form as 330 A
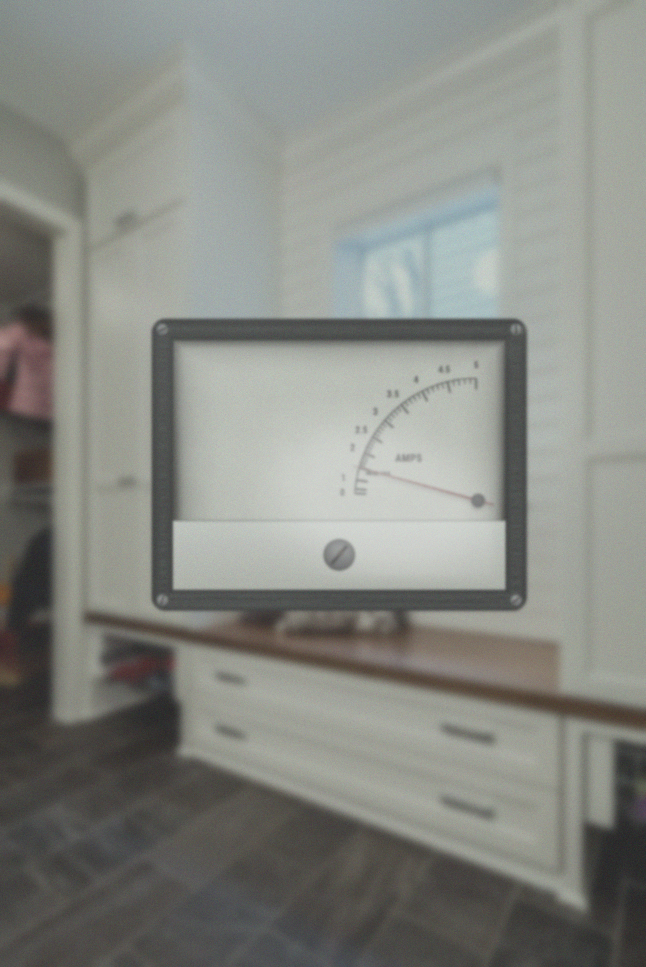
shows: 1.5 A
